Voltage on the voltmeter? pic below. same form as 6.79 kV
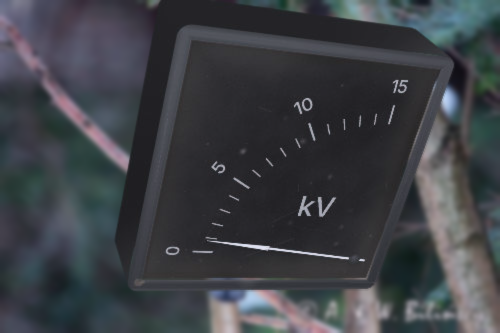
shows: 1 kV
